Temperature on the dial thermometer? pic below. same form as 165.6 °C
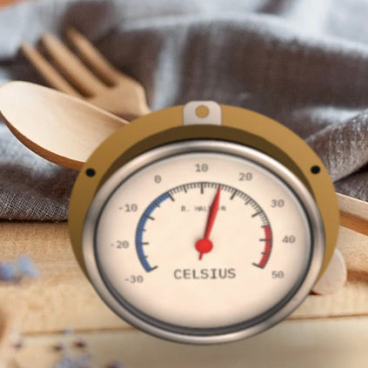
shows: 15 °C
